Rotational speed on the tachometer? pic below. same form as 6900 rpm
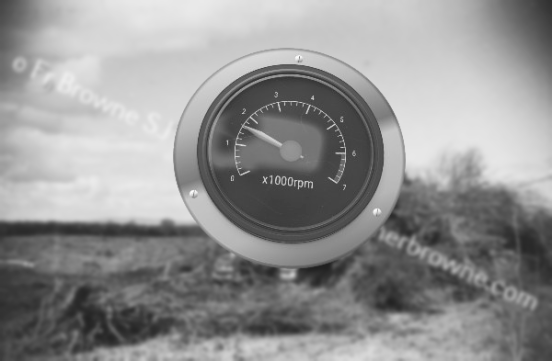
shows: 1600 rpm
